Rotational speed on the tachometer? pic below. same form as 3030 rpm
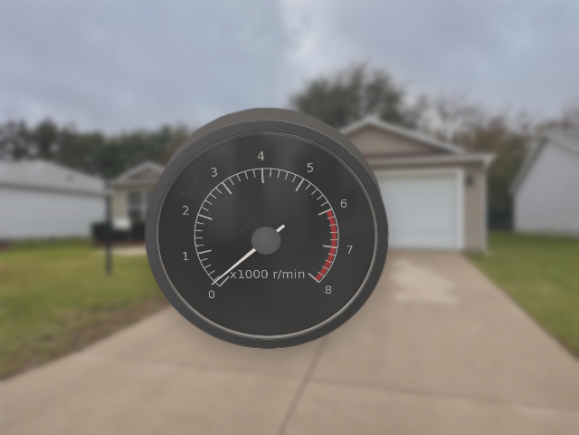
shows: 200 rpm
